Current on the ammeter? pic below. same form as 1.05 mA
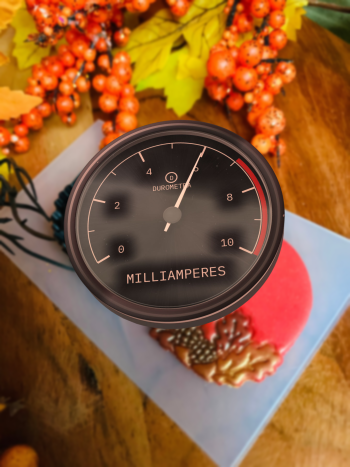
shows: 6 mA
